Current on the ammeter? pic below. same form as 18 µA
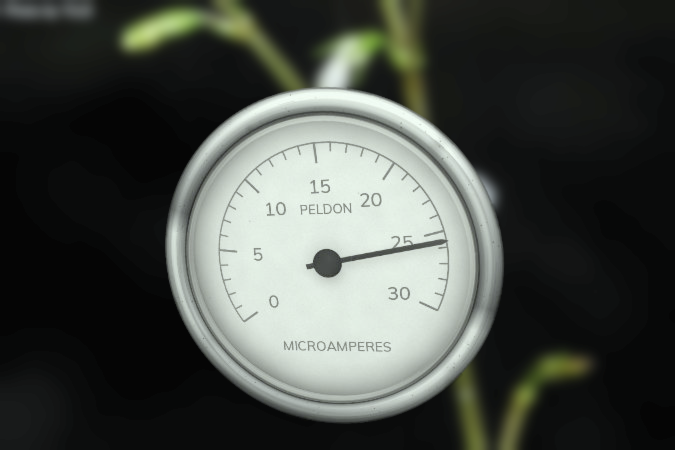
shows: 25.5 µA
